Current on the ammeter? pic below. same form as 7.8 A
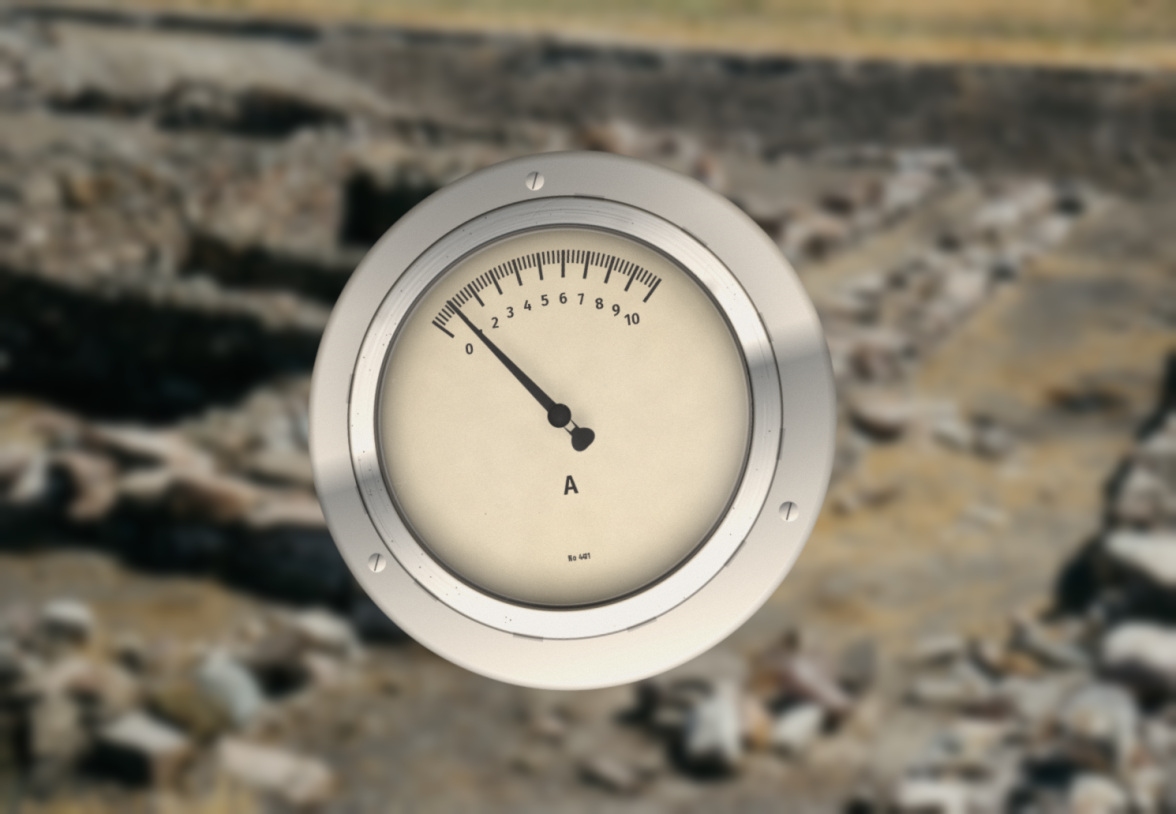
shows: 1 A
